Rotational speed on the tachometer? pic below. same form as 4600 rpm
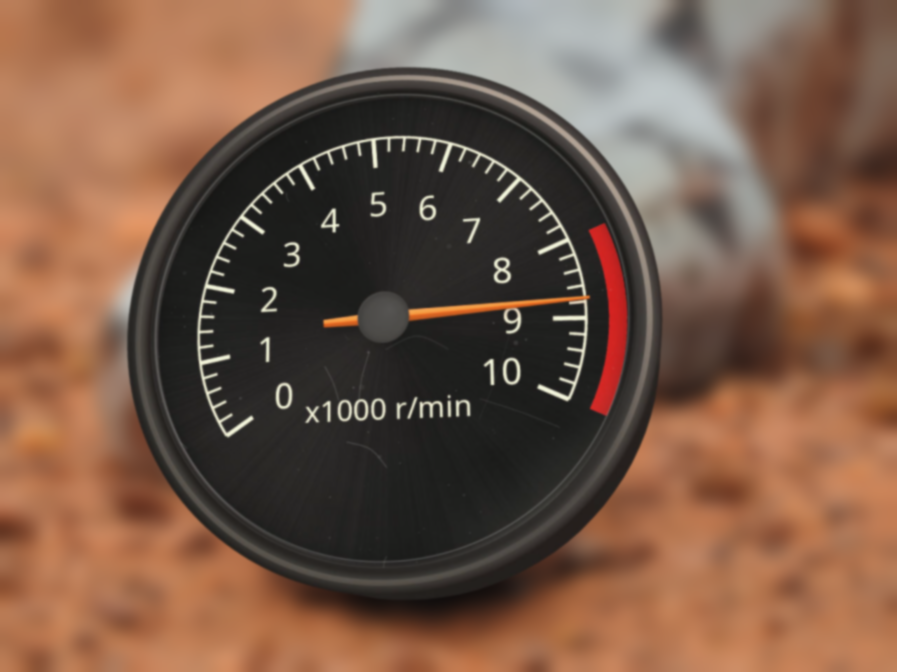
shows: 8800 rpm
